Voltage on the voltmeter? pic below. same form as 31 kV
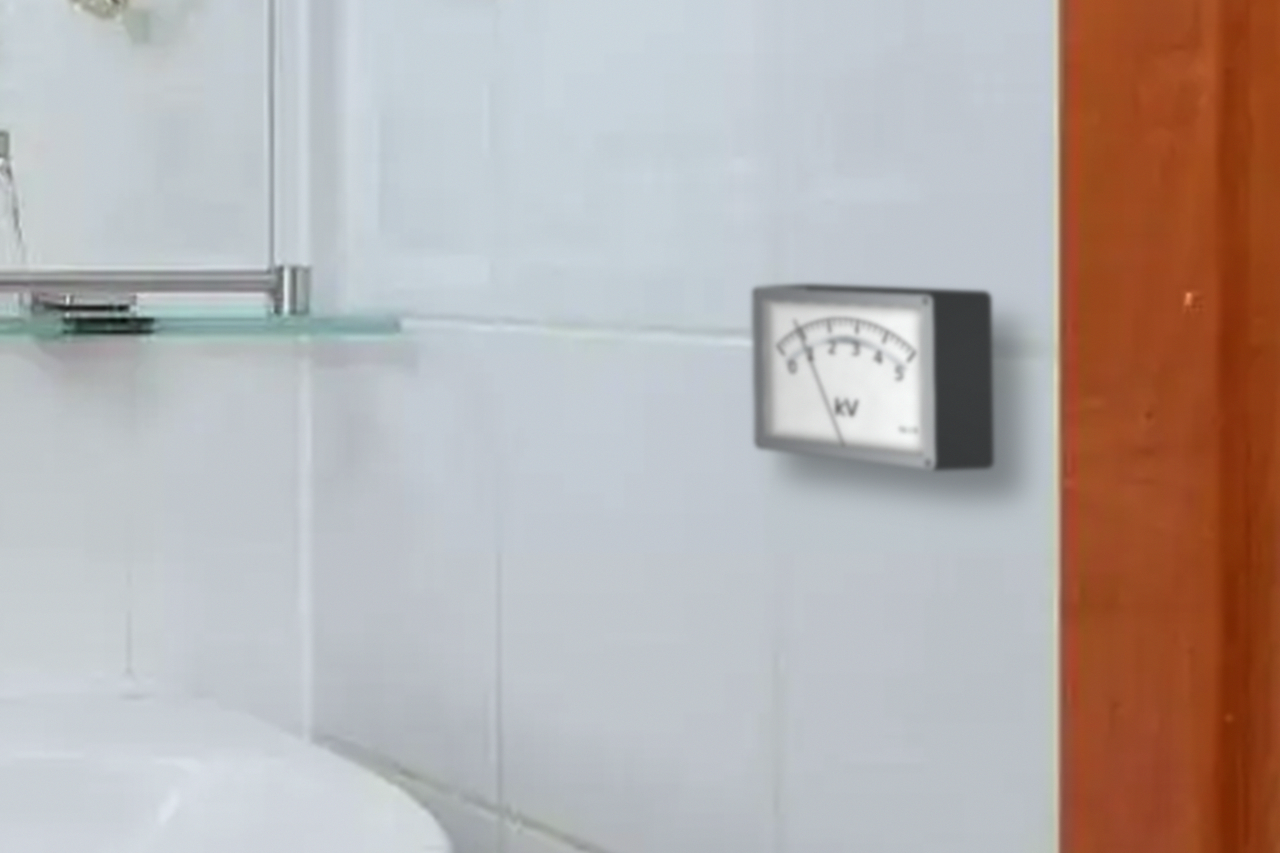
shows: 1 kV
